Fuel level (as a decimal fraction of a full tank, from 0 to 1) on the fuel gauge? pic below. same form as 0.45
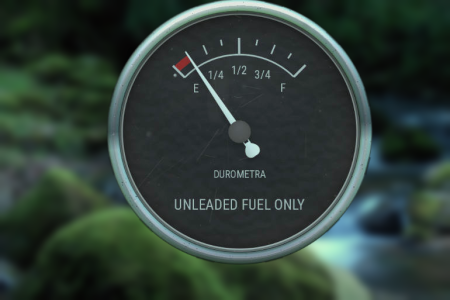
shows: 0.125
